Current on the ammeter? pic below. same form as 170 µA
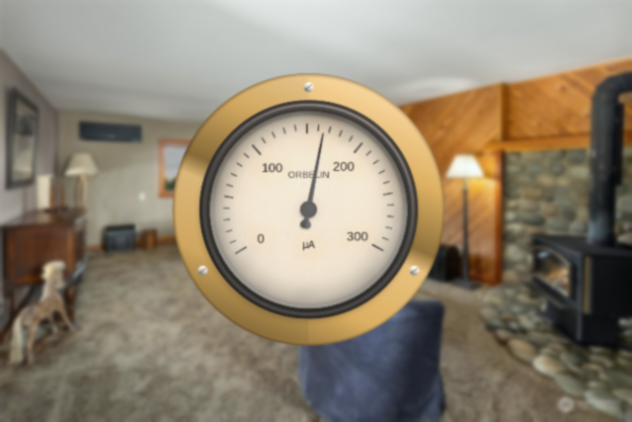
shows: 165 µA
